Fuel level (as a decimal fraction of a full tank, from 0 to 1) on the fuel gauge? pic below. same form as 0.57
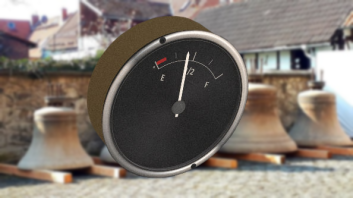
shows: 0.375
